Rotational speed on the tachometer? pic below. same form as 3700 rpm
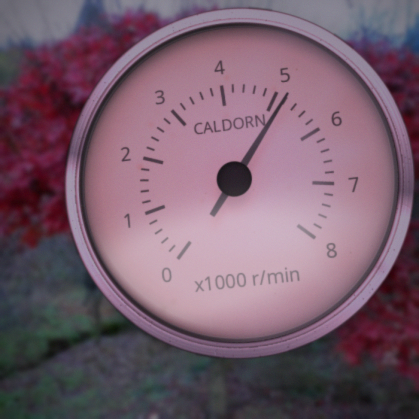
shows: 5200 rpm
